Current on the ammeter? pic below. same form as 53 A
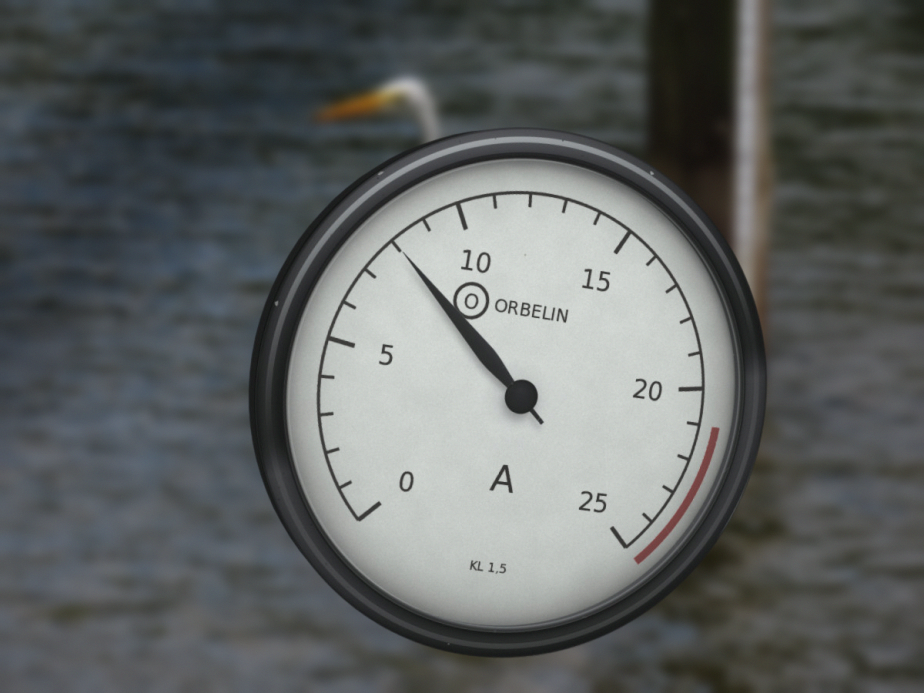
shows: 8 A
